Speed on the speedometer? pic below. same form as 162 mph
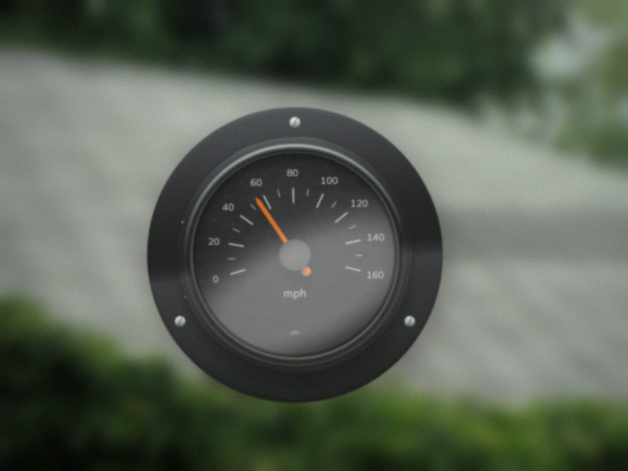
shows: 55 mph
